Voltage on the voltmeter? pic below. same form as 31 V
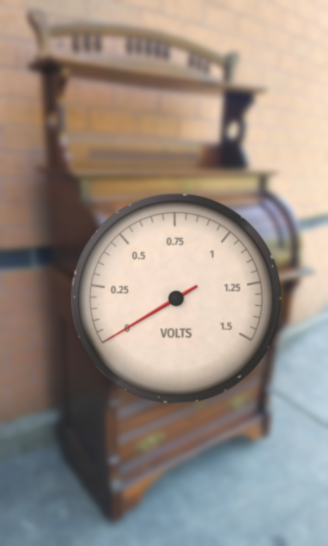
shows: 0 V
